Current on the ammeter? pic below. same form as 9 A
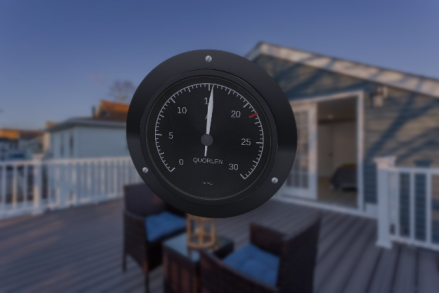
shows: 15.5 A
